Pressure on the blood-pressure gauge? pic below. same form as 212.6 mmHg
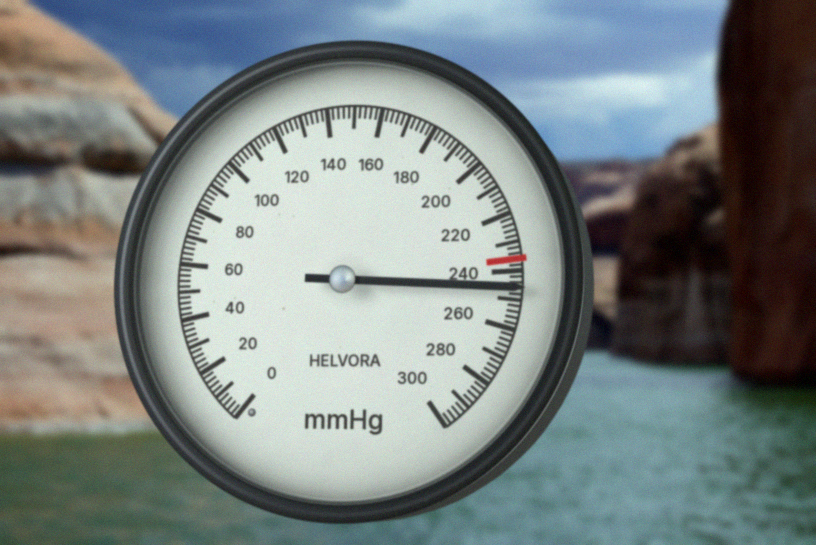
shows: 246 mmHg
